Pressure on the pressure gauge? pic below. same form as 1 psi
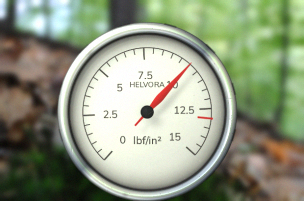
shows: 10 psi
